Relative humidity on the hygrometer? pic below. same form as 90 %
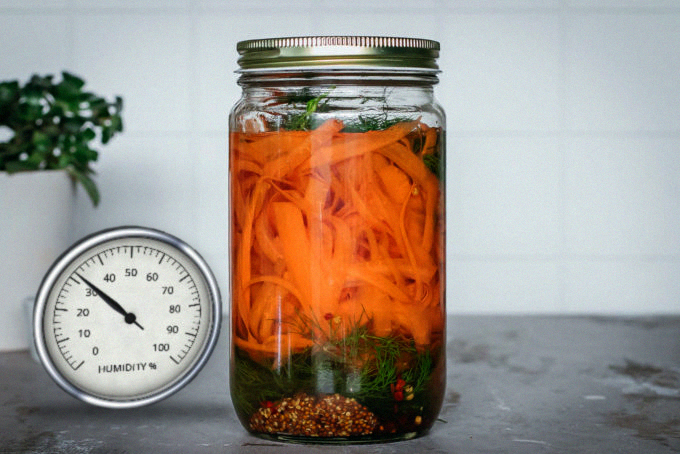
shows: 32 %
